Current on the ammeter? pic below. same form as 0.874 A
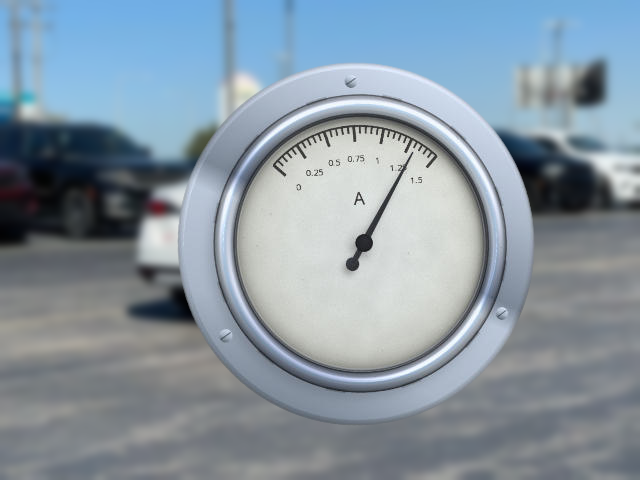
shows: 1.3 A
